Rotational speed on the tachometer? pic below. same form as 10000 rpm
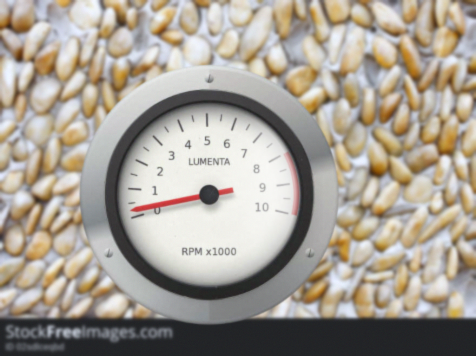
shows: 250 rpm
